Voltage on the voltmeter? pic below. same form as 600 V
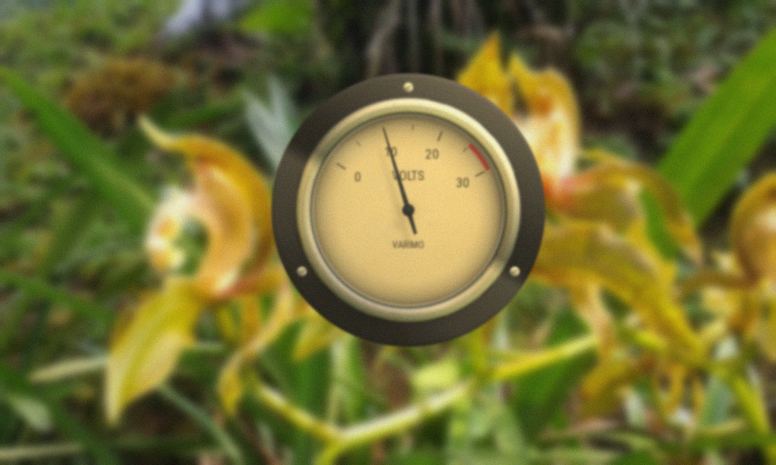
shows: 10 V
